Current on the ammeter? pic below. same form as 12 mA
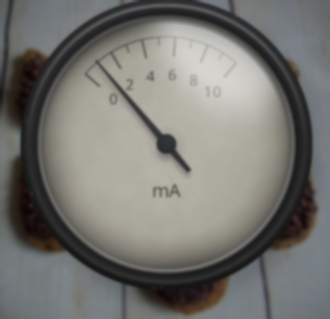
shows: 1 mA
